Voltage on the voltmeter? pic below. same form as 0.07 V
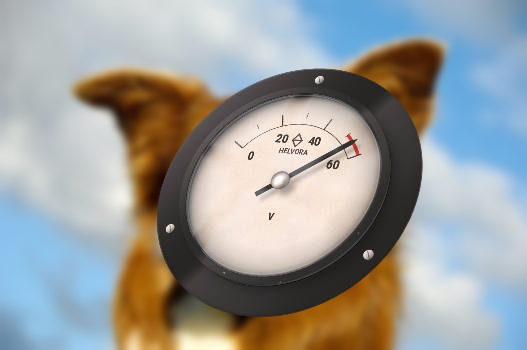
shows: 55 V
